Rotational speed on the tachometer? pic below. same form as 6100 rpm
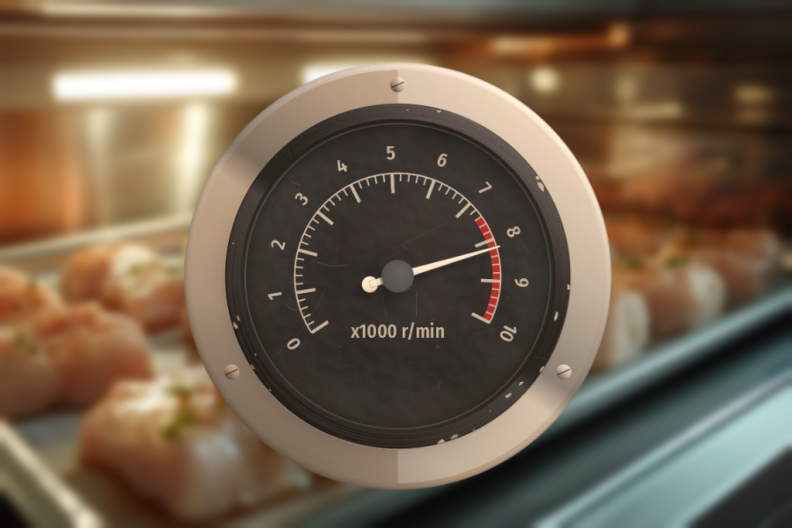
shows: 8200 rpm
